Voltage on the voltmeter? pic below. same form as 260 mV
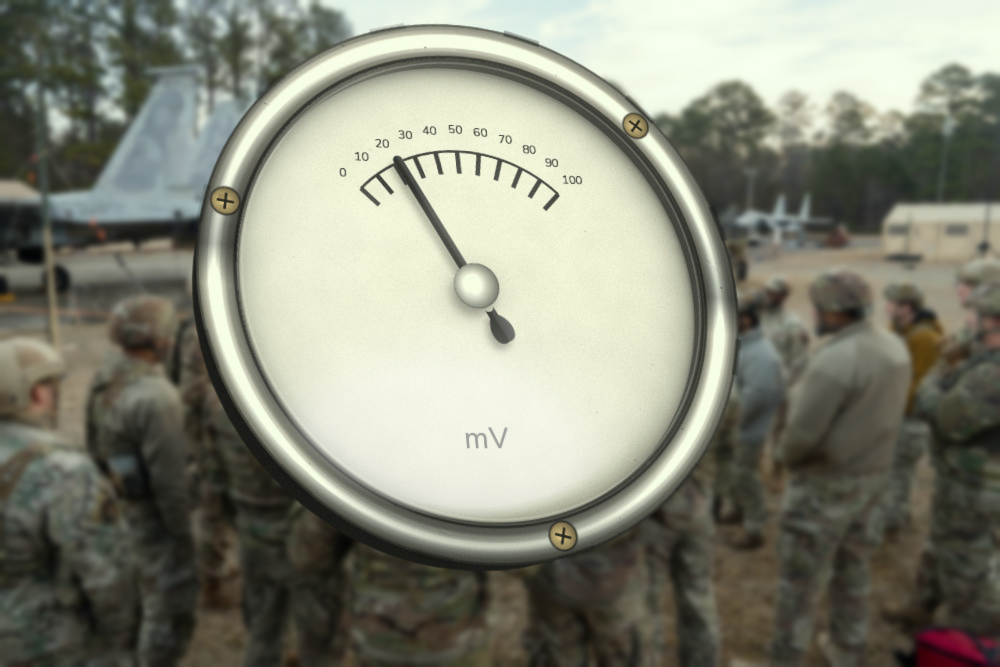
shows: 20 mV
